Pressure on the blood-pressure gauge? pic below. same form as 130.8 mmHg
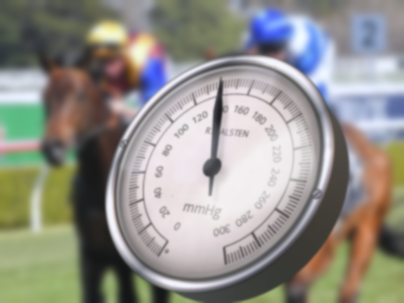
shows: 140 mmHg
